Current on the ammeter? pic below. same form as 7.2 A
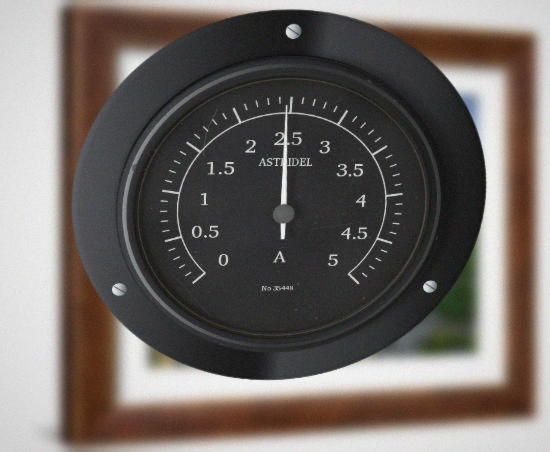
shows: 2.45 A
